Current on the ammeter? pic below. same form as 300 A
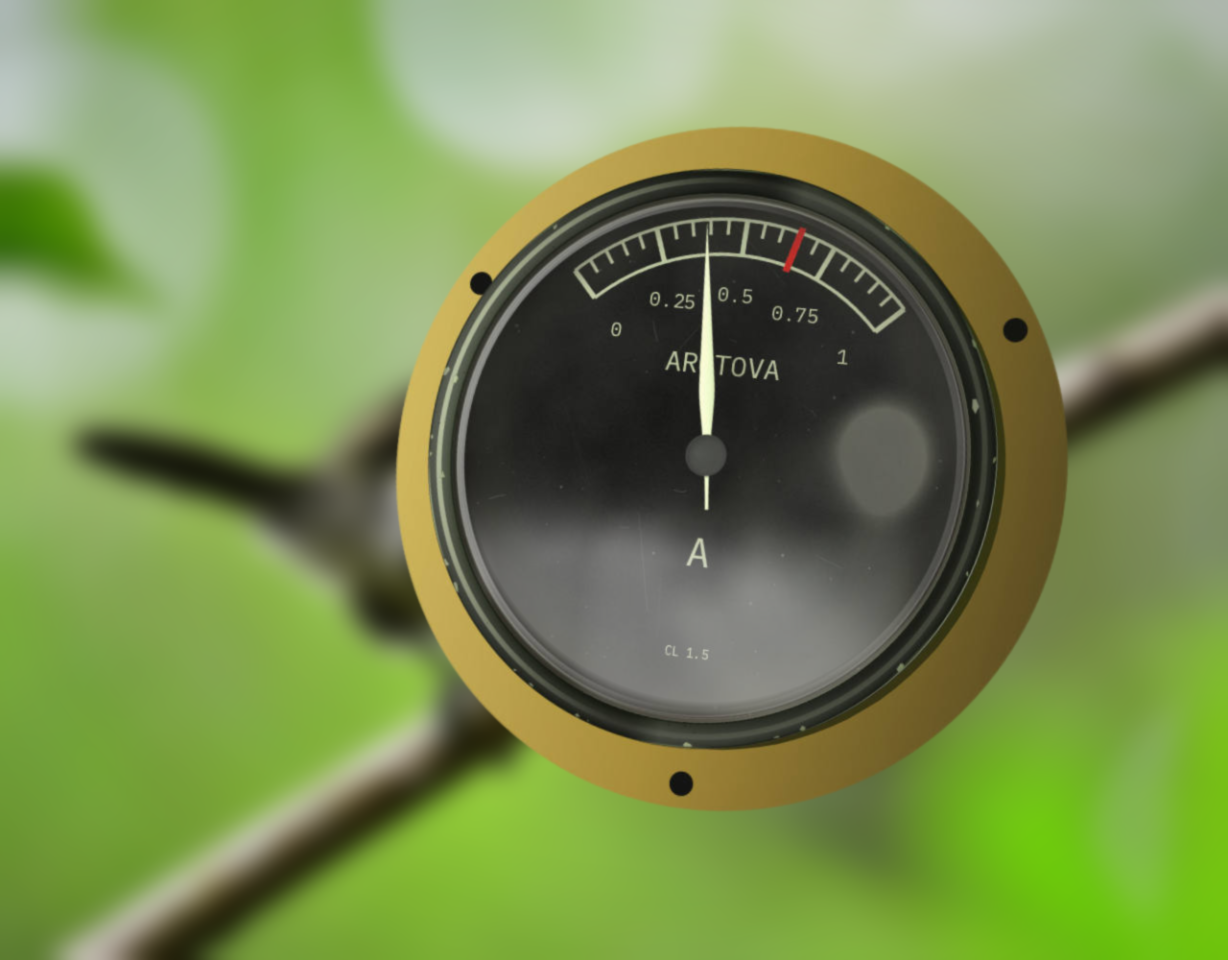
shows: 0.4 A
